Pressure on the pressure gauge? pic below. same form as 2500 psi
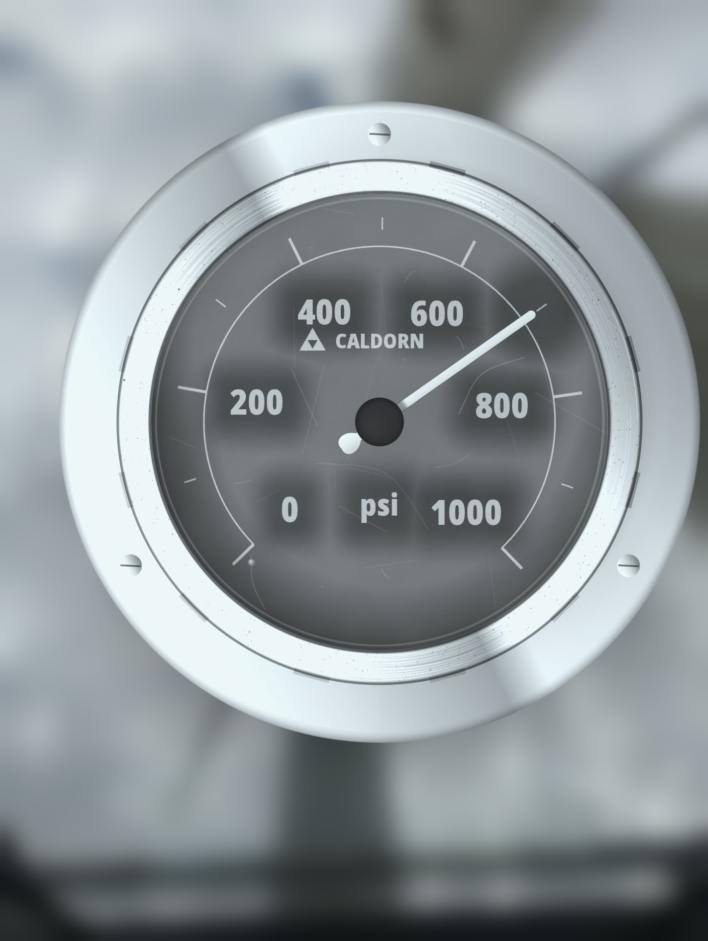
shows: 700 psi
